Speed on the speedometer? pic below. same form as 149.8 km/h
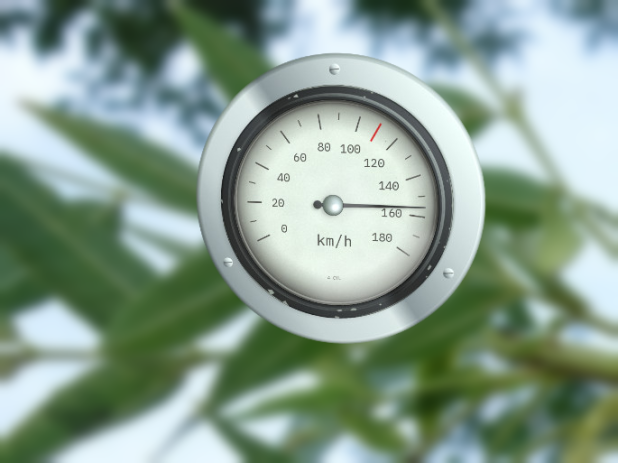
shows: 155 km/h
